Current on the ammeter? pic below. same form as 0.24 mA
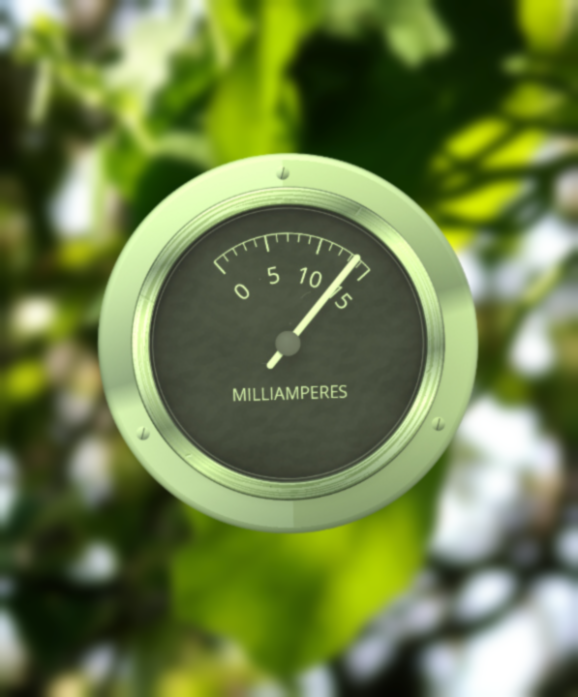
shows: 13.5 mA
